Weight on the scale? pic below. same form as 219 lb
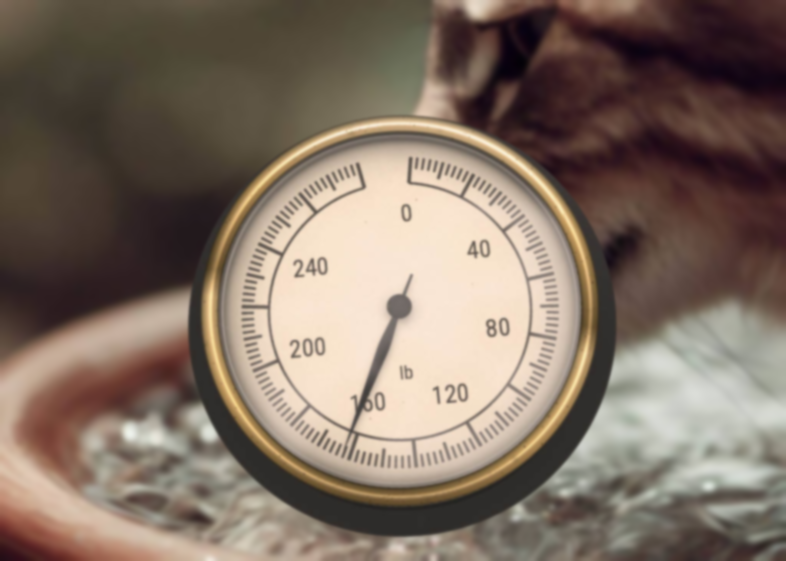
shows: 162 lb
